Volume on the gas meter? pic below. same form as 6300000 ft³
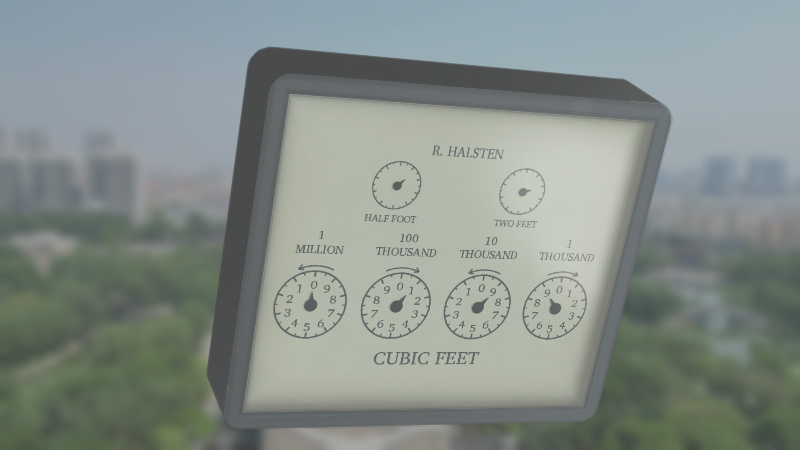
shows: 8900 ft³
